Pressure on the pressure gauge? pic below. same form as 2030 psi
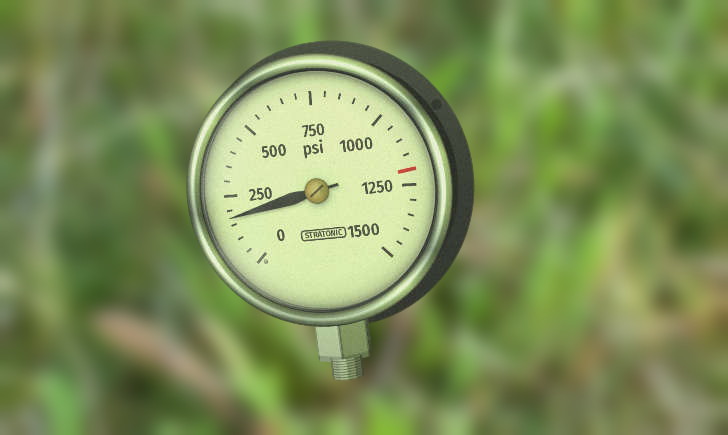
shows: 175 psi
